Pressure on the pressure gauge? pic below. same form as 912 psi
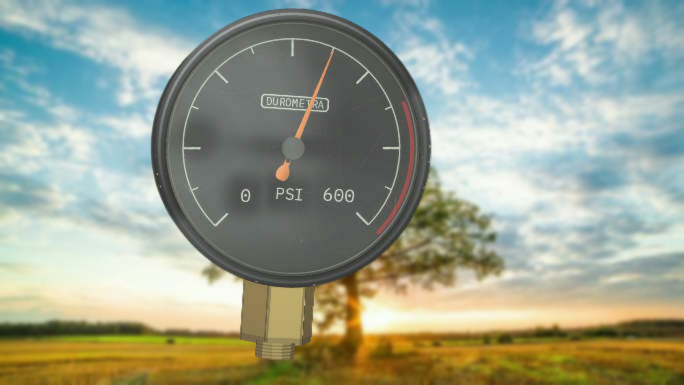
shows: 350 psi
